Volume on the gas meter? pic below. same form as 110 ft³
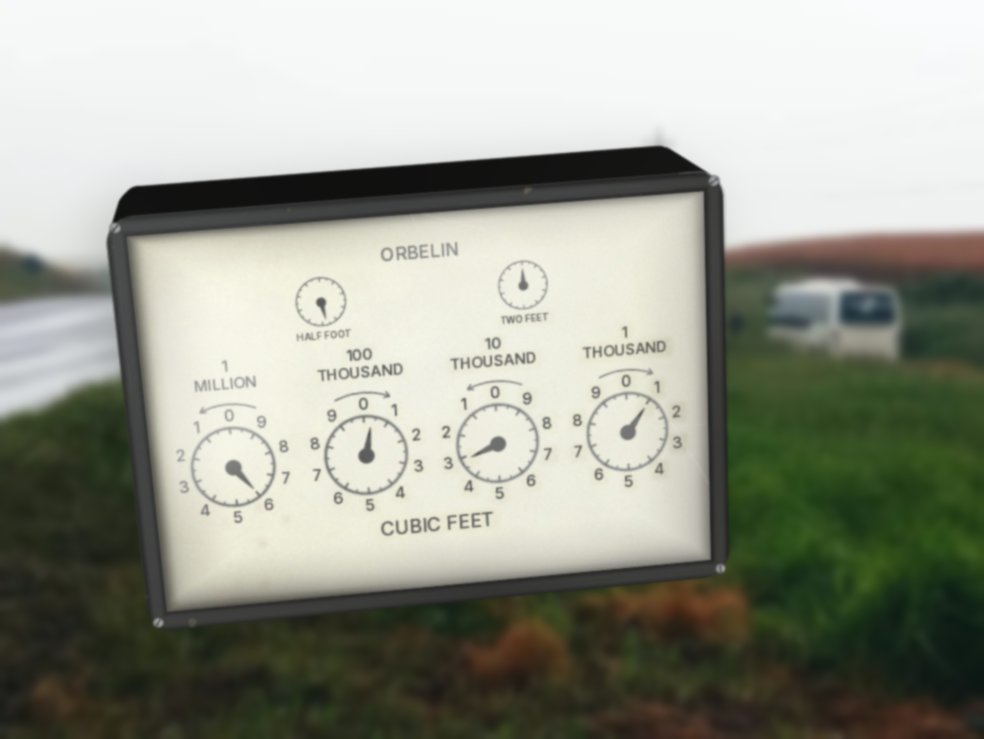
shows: 603100 ft³
